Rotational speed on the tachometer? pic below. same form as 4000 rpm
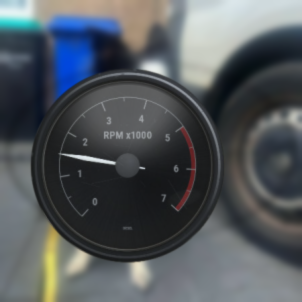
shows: 1500 rpm
